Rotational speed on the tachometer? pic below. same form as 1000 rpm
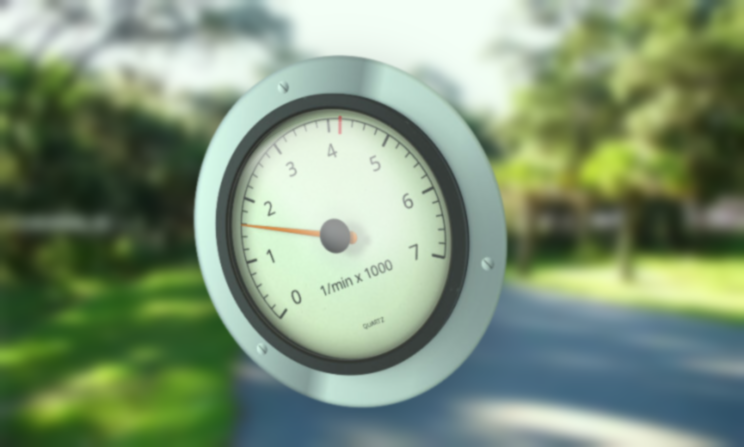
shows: 1600 rpm
